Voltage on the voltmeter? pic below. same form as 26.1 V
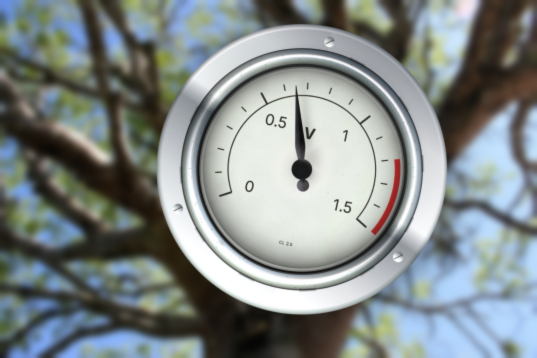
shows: 0.65 V
